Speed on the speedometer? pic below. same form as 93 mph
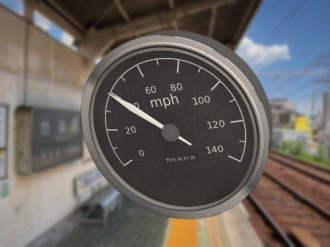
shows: 40 mph
